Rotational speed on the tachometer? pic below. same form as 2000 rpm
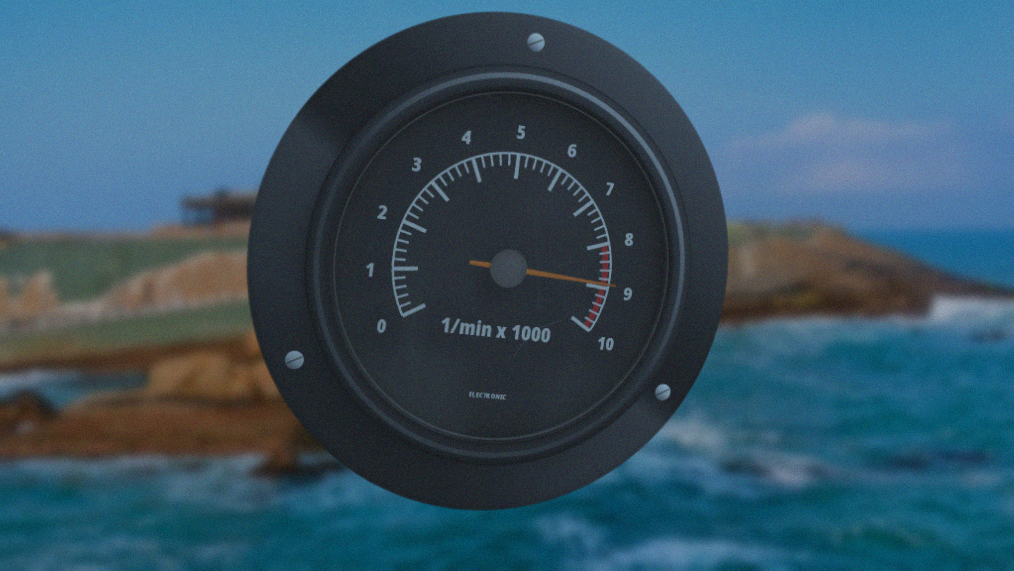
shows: 8900 rpm
